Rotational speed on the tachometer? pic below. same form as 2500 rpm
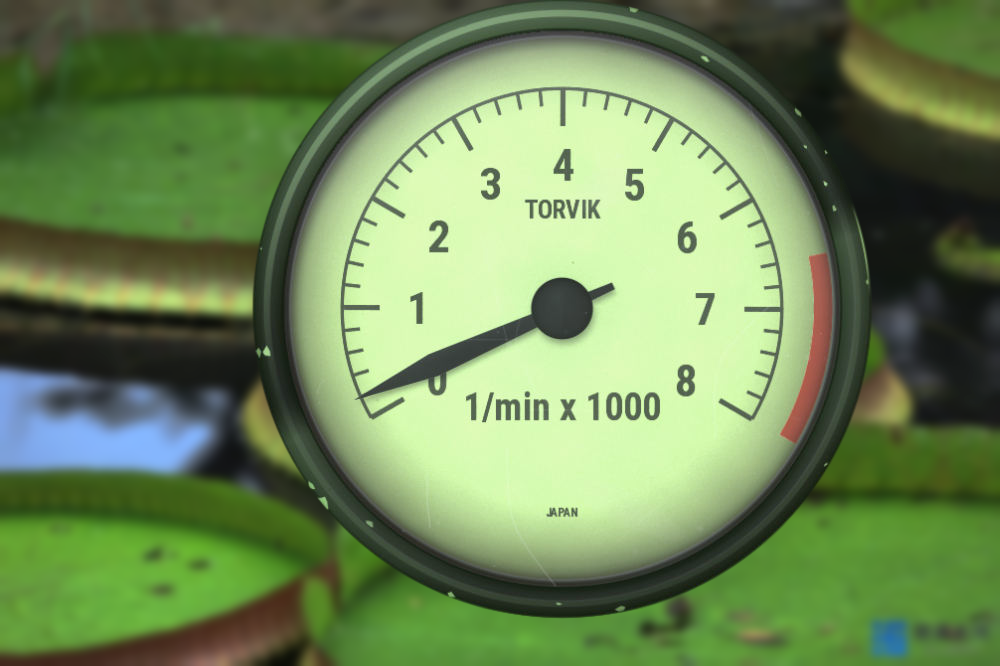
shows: 200 rpm
